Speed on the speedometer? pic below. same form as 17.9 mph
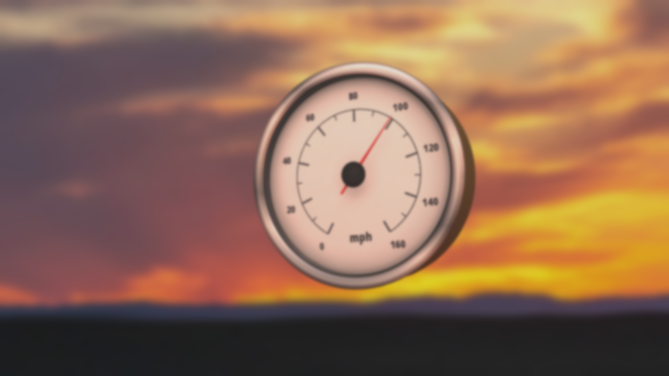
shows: 100 mph
